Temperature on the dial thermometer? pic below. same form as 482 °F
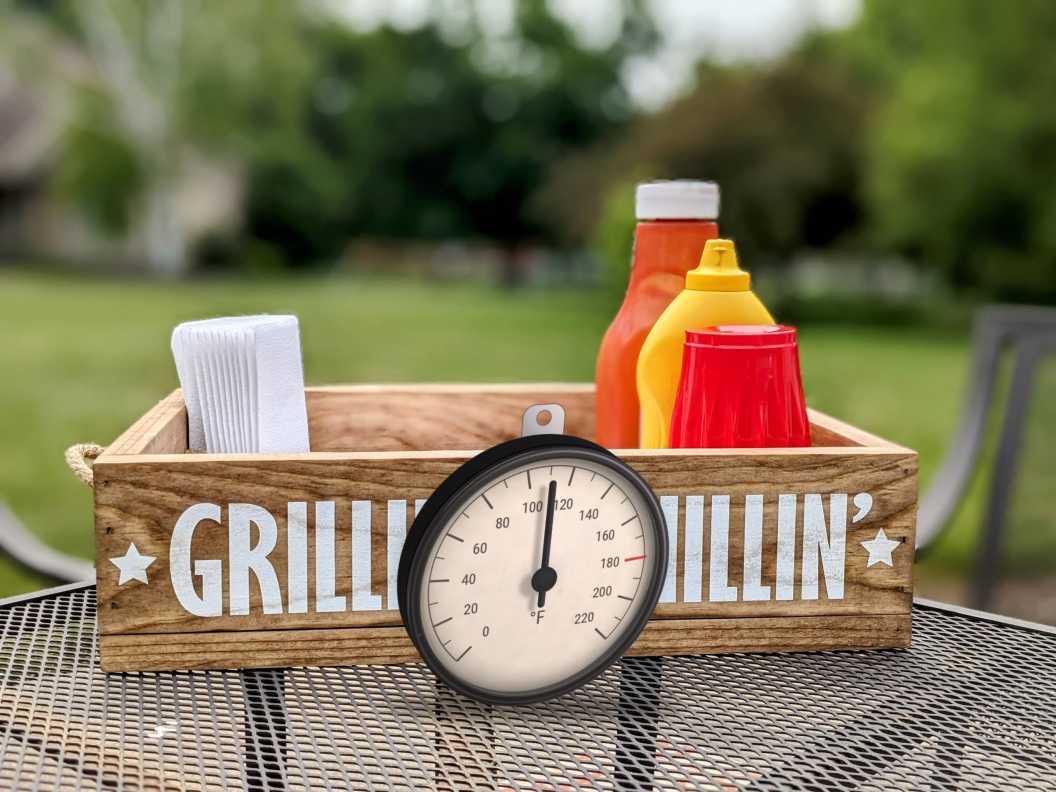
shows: 110 °F
